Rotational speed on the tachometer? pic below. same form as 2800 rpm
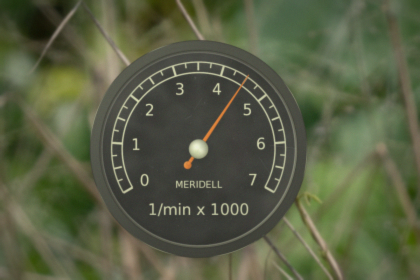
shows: 4500 rpm
